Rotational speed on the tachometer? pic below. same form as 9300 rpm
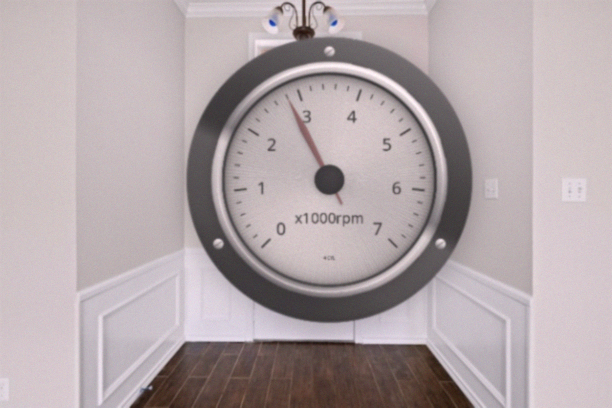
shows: 2800 rpm
